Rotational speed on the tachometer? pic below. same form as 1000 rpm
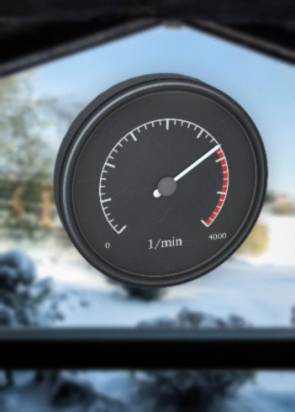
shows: 2800 rpm
